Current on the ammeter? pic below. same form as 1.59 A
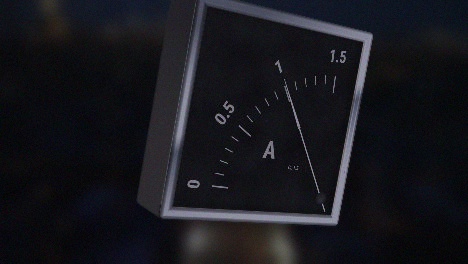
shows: 1 A
